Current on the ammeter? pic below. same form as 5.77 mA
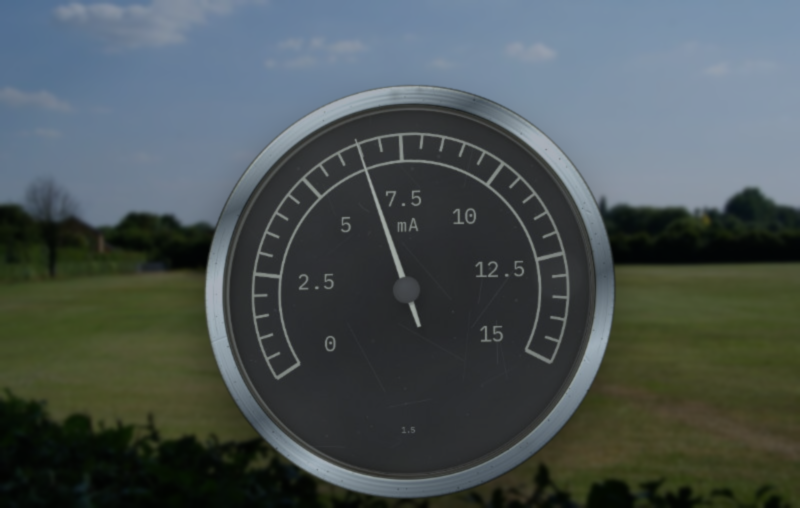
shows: 6.5 mA
